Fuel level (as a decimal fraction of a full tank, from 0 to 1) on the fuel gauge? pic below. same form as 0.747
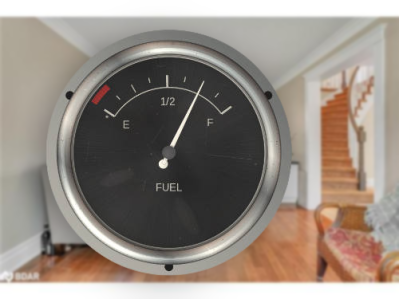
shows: 0.75
